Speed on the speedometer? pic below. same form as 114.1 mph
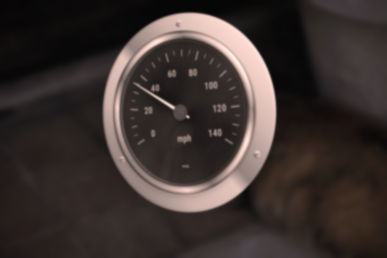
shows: 35 mph
